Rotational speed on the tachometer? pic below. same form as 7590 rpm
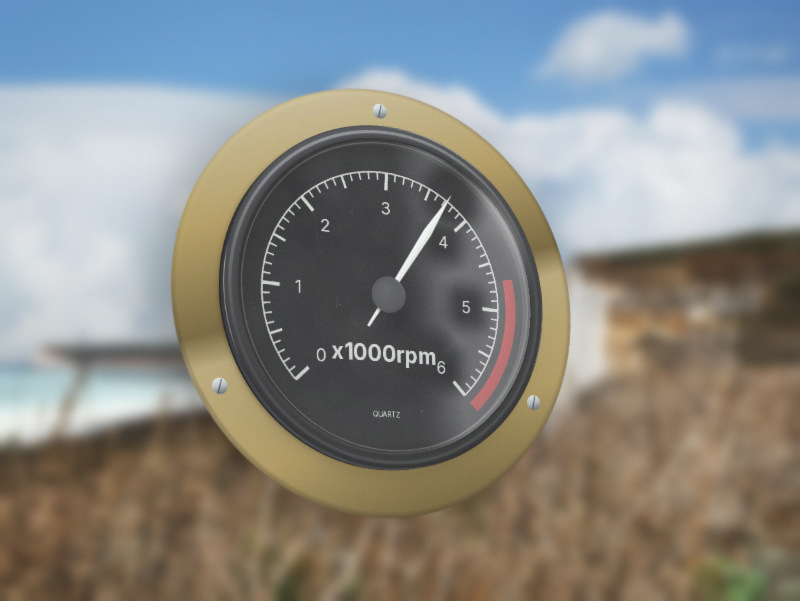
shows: 3700 rpm
